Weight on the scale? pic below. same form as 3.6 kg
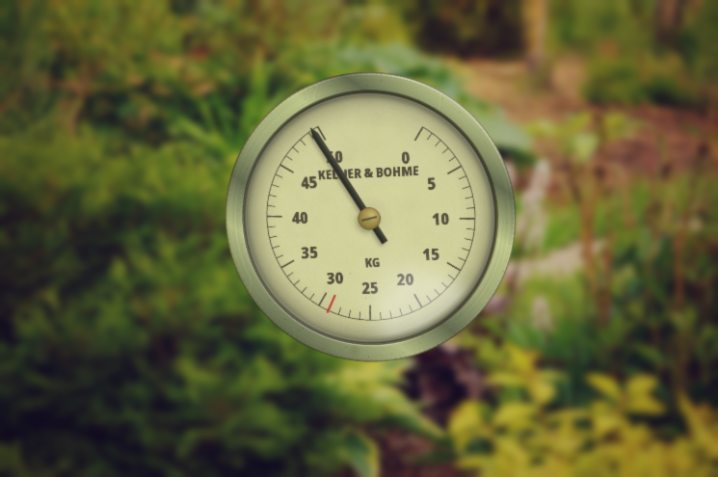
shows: 49.5 kg
